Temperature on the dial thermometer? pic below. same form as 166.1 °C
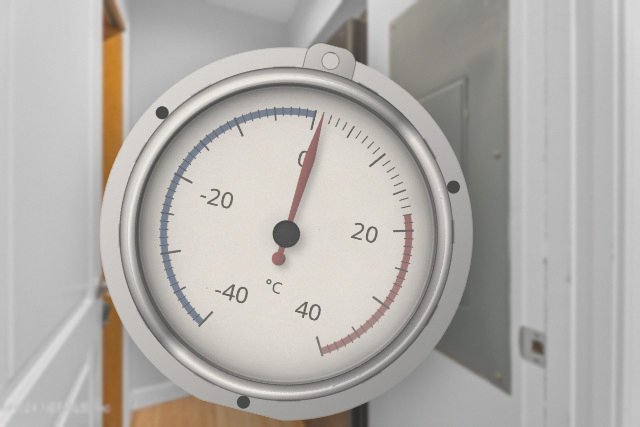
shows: 1 °C
